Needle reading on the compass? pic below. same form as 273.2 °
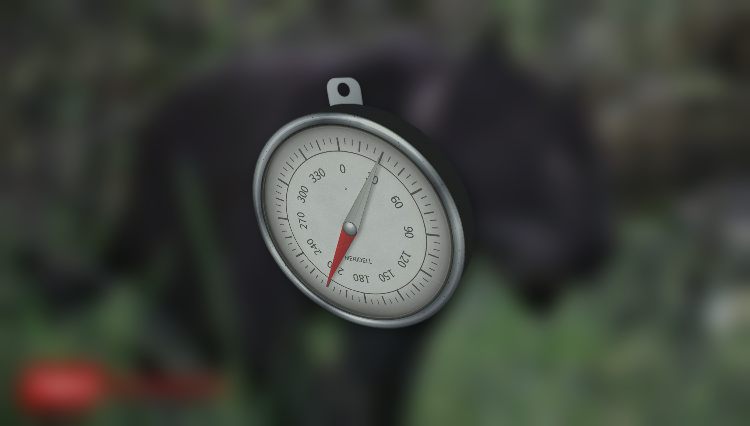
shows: 210 °
